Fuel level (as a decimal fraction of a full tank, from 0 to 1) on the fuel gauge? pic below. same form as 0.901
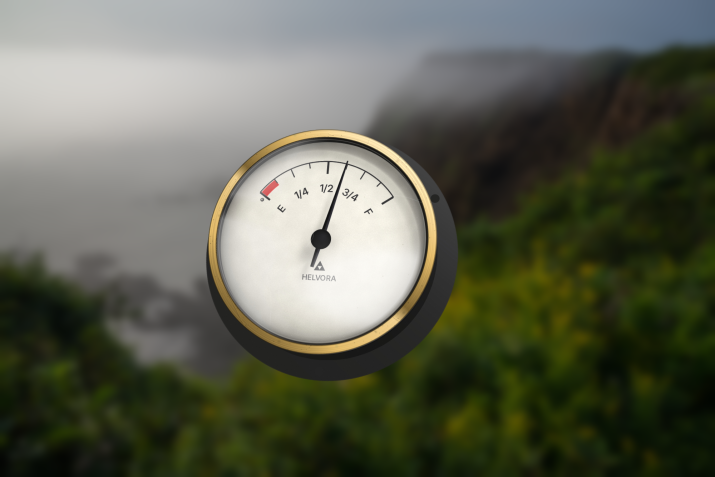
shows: 0.625
